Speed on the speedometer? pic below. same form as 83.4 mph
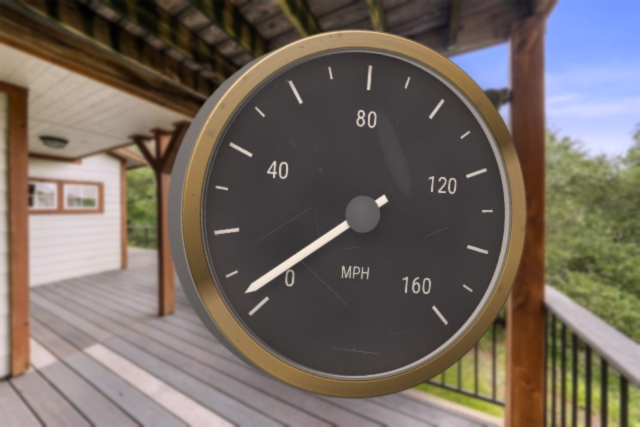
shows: 5 mph
